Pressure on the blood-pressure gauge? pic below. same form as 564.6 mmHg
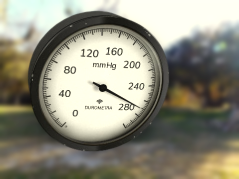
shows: 270 mmHg
